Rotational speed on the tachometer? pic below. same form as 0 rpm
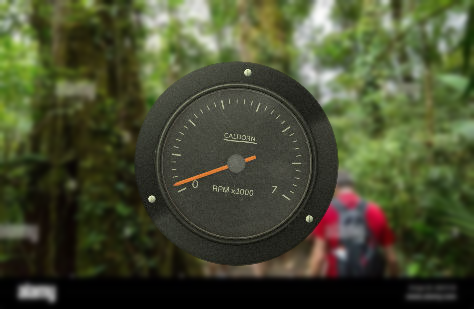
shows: 200 rpm
